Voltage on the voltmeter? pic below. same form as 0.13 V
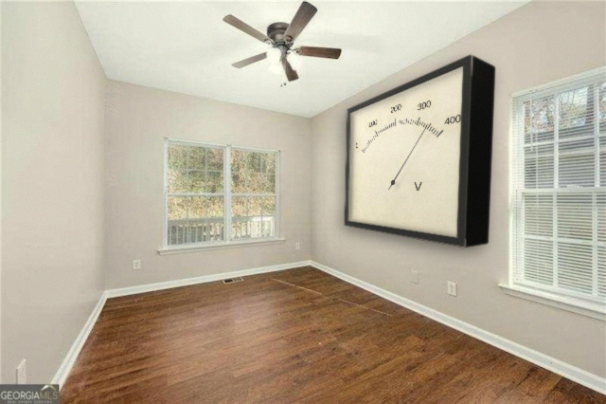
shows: 350 V
